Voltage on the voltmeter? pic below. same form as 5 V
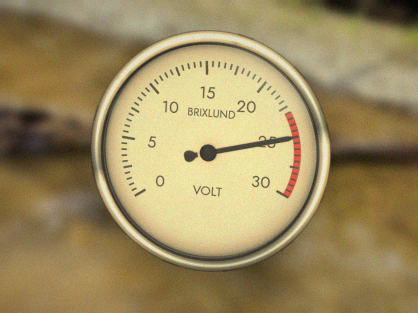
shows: 25 V
